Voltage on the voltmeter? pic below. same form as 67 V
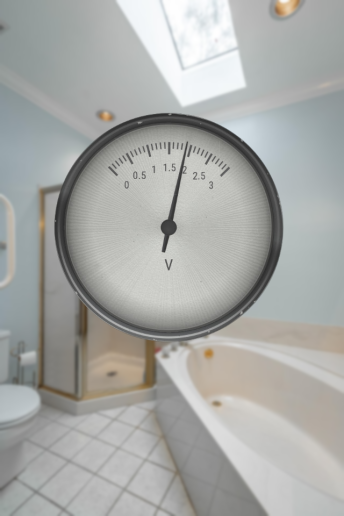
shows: 1.9 V
